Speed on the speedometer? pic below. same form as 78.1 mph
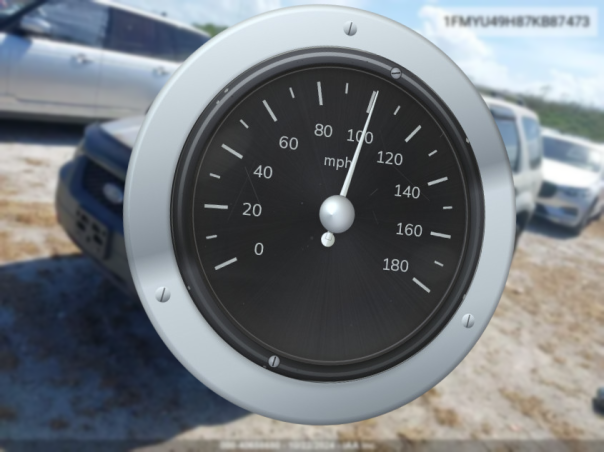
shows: 100 mph
